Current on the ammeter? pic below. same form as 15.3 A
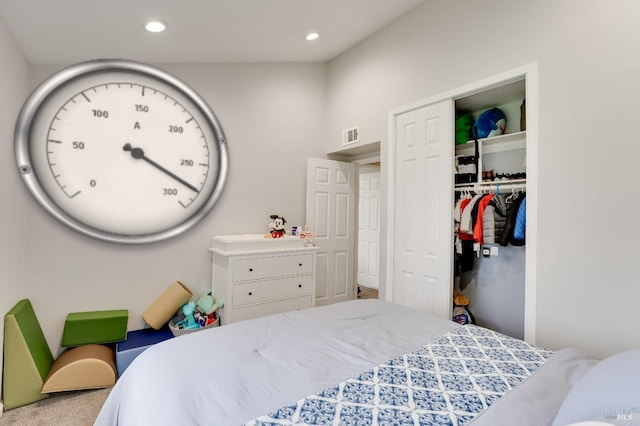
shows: 280 A
